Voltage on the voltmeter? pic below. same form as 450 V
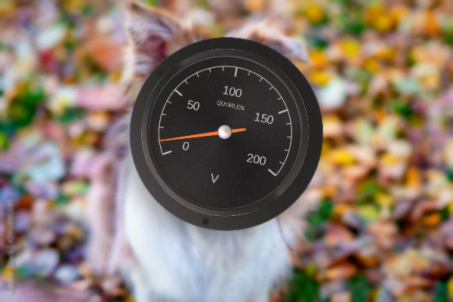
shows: 10 V
